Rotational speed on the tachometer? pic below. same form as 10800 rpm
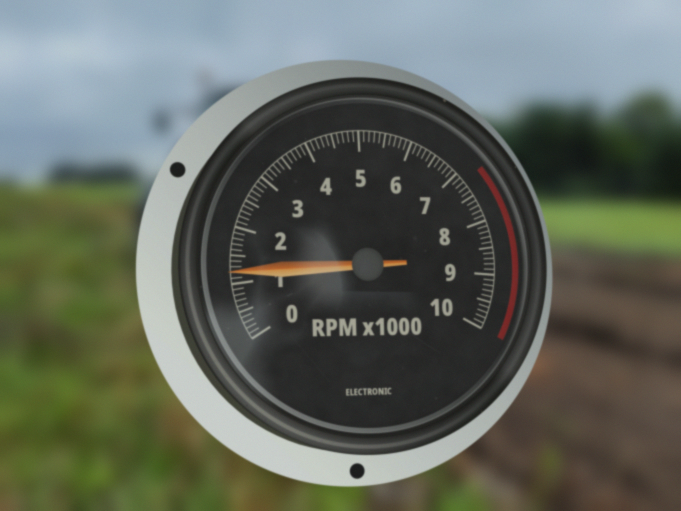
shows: 1200 rpm
